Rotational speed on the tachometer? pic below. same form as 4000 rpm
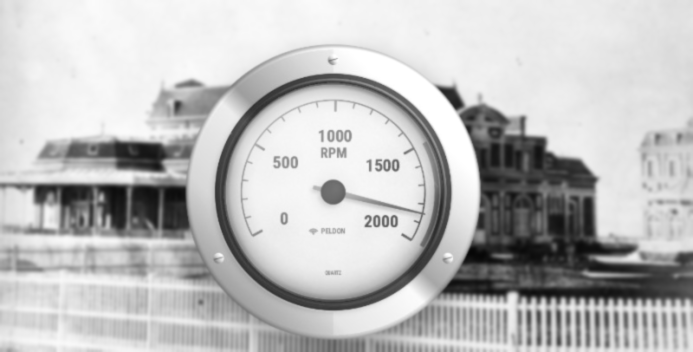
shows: 1850 rpm
